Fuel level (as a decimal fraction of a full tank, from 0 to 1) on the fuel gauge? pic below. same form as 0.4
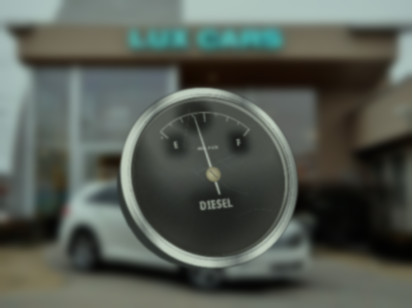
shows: 0.375
